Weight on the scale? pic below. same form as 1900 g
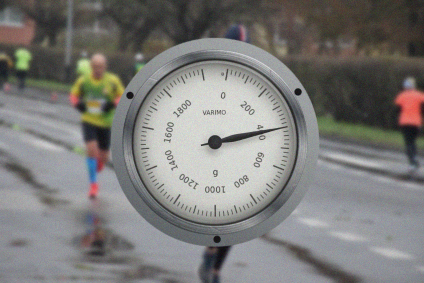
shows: 400 g
